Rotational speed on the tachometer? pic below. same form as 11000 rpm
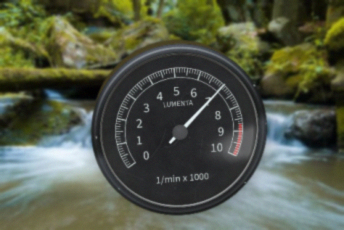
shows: 7000 rpm
